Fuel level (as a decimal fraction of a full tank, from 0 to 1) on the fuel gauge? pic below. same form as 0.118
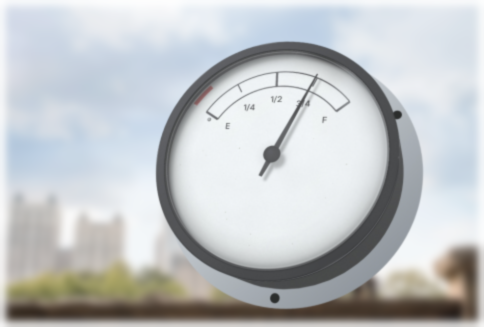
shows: 0.75
